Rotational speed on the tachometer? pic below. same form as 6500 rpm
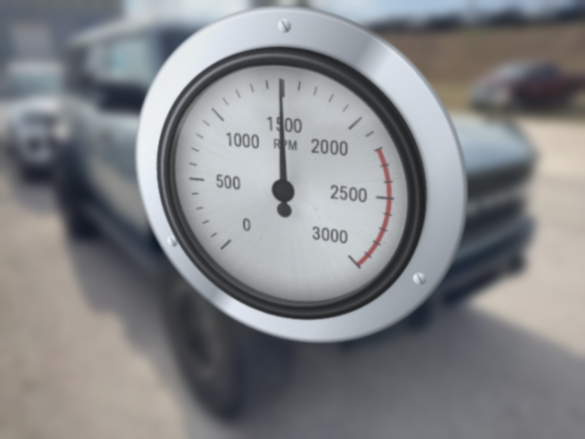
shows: 1500 rpm
